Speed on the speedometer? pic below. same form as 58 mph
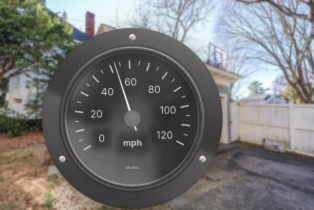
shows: 52.5 mph
